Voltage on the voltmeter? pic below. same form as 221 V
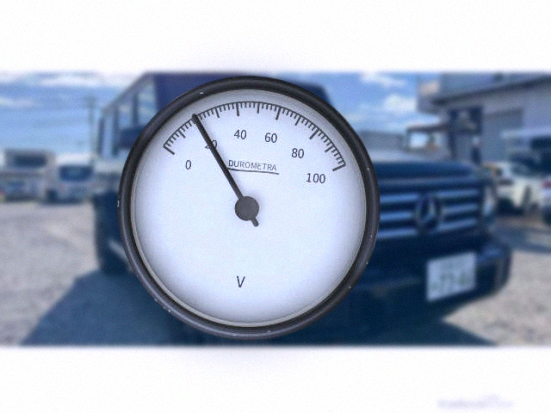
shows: 20 V
